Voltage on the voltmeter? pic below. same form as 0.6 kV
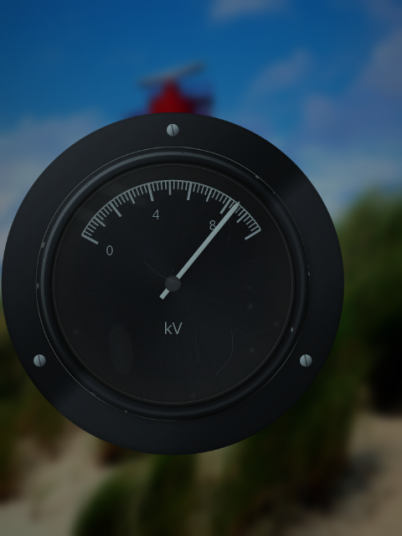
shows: 8.4 kV
